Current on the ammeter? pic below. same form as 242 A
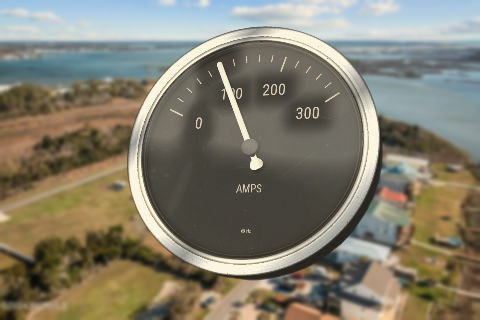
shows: 100 A
